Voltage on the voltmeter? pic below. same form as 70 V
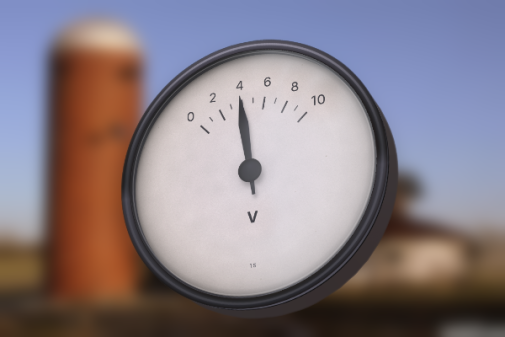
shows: 4 V
